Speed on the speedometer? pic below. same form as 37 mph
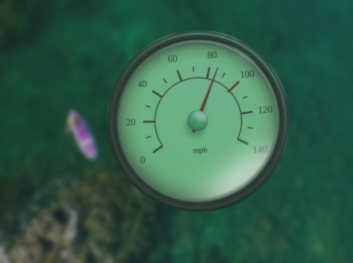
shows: 85 mph
